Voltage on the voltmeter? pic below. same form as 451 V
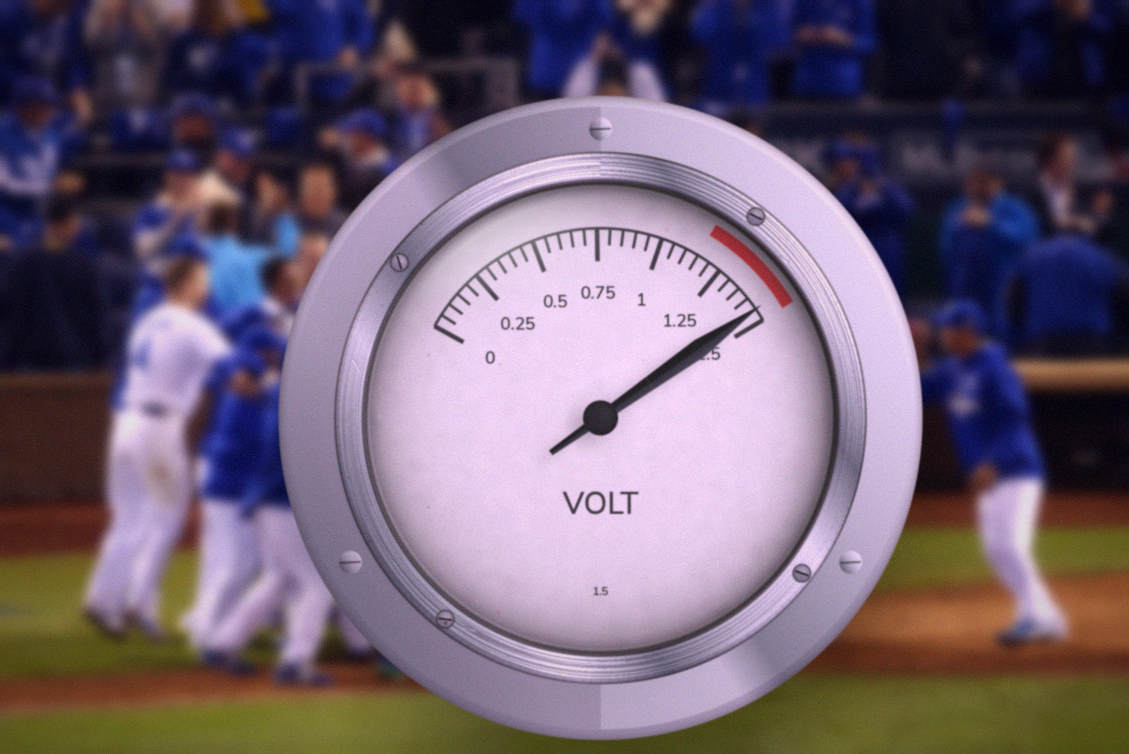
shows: 1.45 V
